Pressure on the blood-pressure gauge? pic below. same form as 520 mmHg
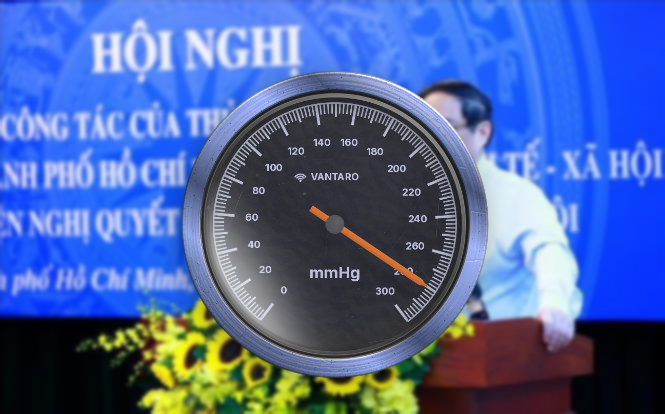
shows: 280 mmHg
